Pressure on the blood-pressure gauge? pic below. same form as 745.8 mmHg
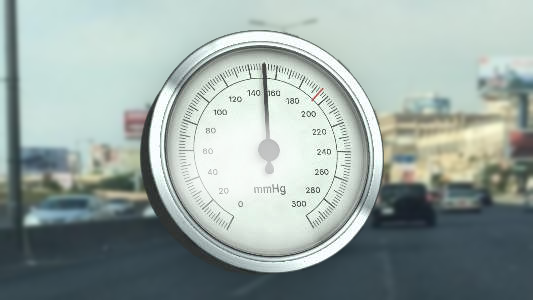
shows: 150 mmHg
